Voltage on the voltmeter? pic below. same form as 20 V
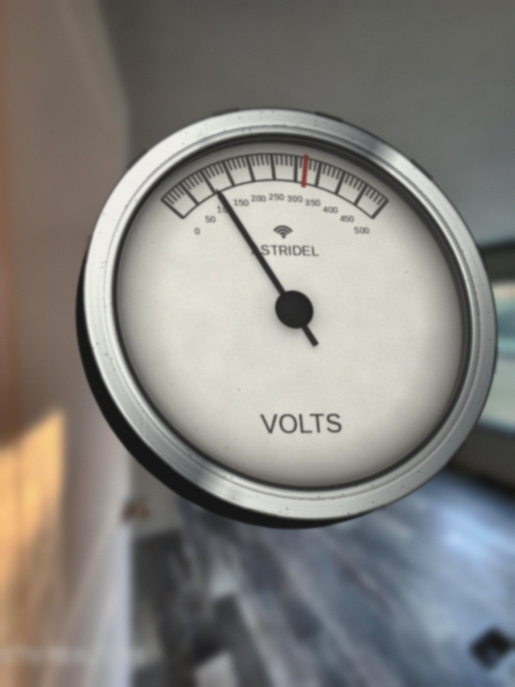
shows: 100 V
